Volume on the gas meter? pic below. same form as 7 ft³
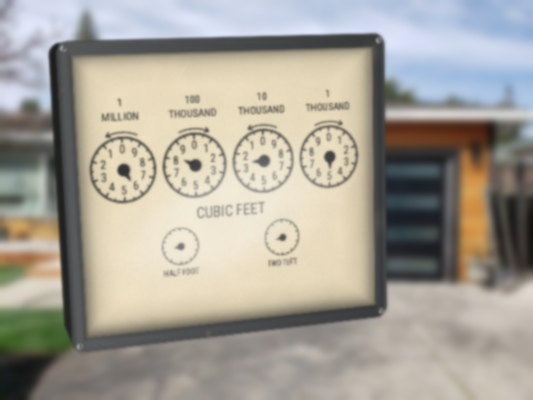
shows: 582500 ft³
